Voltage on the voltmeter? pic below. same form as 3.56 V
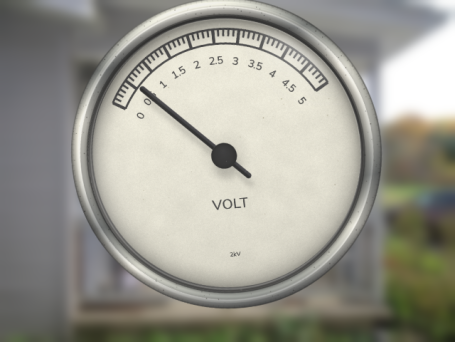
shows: 0.6 V
